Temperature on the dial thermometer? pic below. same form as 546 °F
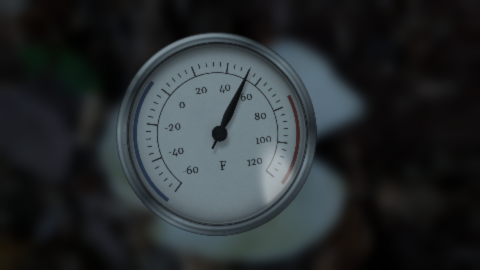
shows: 52 °F
